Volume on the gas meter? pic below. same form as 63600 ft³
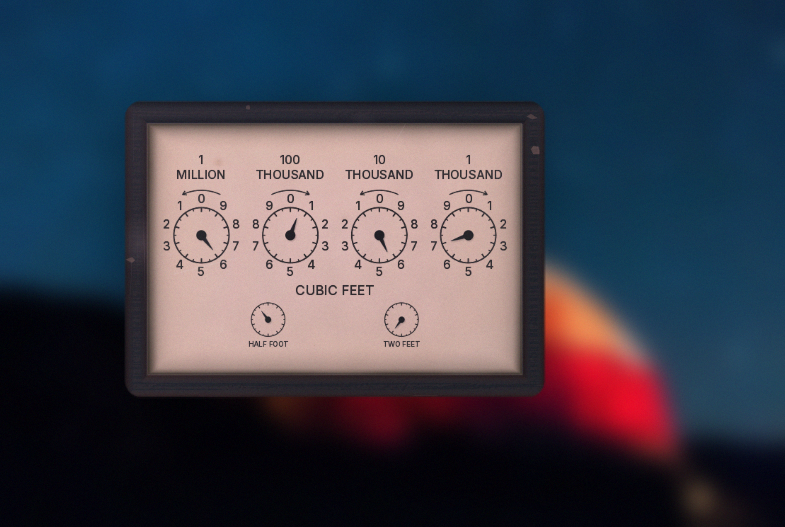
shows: 605700 ft³
